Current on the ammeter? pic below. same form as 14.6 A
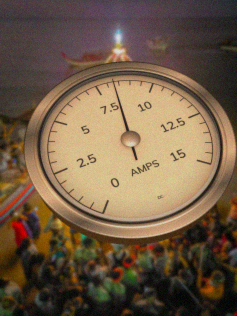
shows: 8.25 A
